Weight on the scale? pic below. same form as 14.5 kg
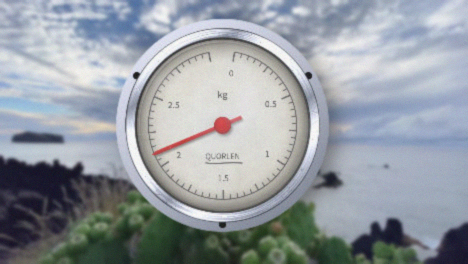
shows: 2.1 kg
